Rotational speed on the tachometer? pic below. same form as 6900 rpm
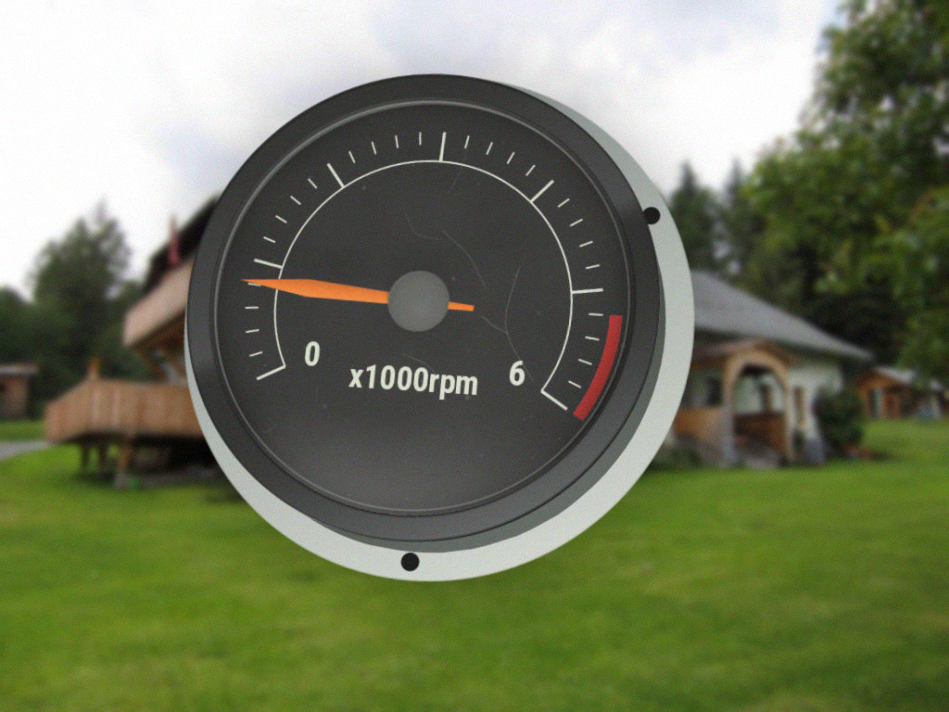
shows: 800 rpm
